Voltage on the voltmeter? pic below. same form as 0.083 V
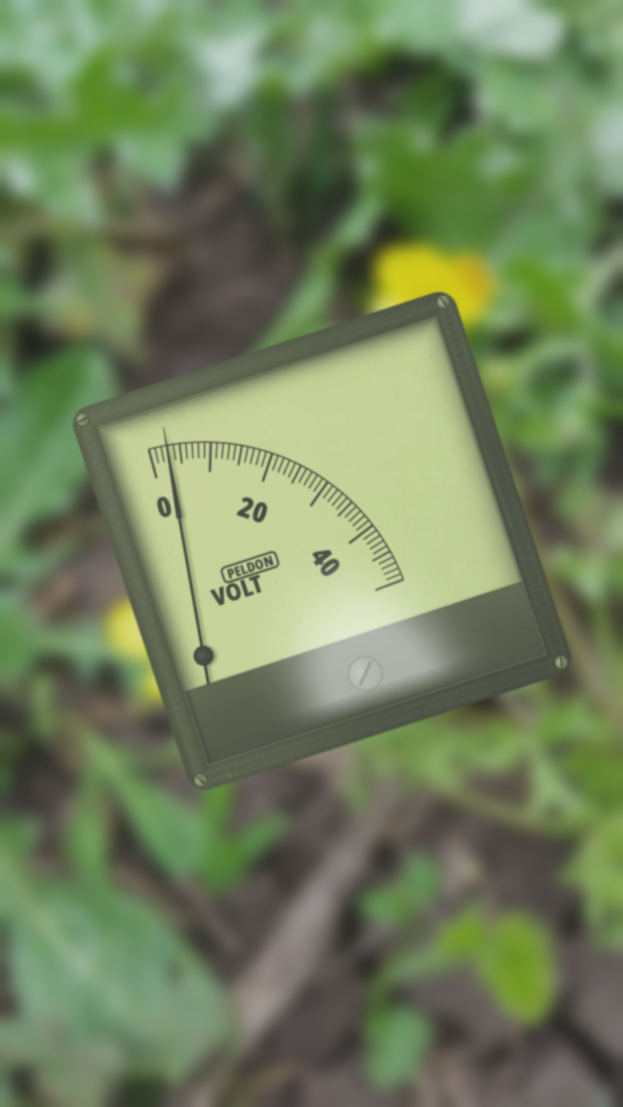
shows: 3 V
